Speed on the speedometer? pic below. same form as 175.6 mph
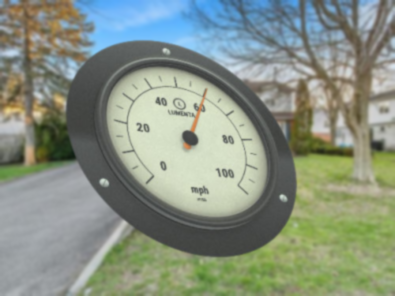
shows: 60 mph
